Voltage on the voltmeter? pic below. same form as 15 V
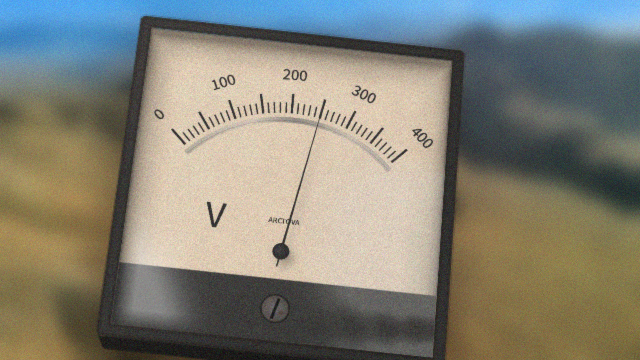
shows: 250 V
